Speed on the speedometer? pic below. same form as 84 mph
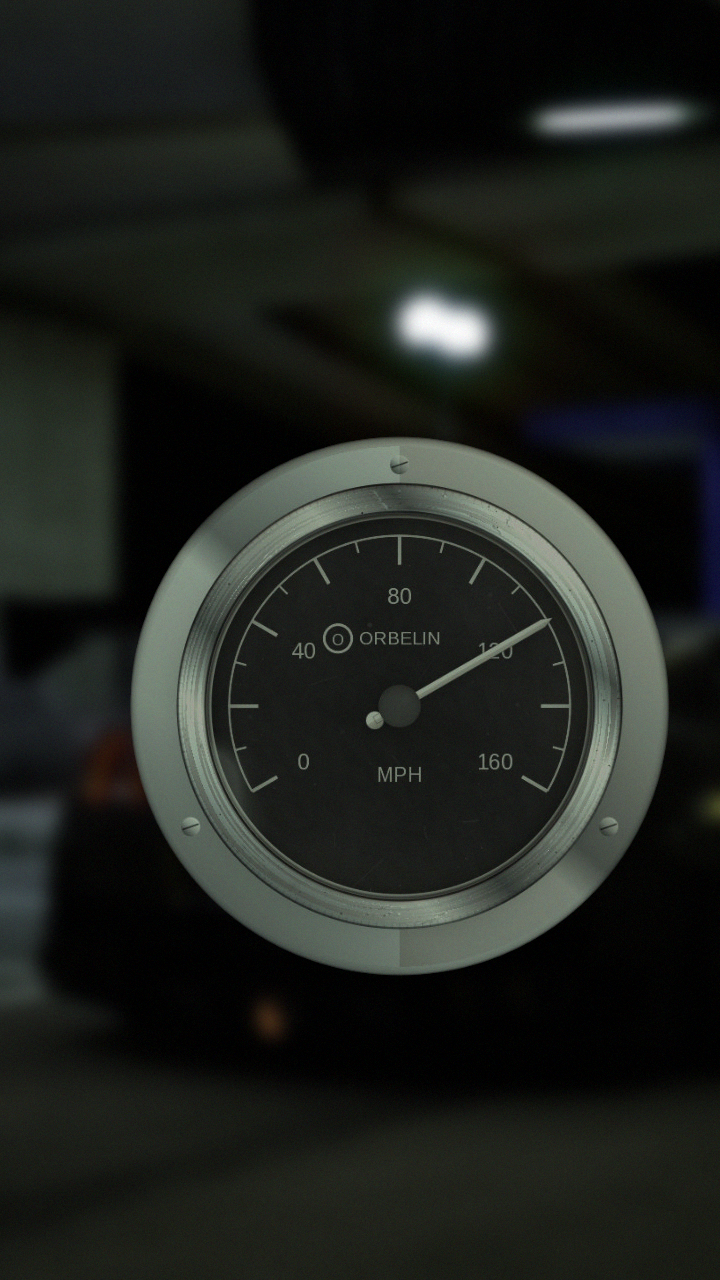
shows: 120 mph
